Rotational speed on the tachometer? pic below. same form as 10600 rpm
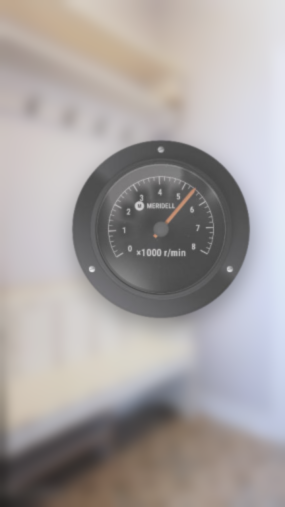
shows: 5400 rpm
